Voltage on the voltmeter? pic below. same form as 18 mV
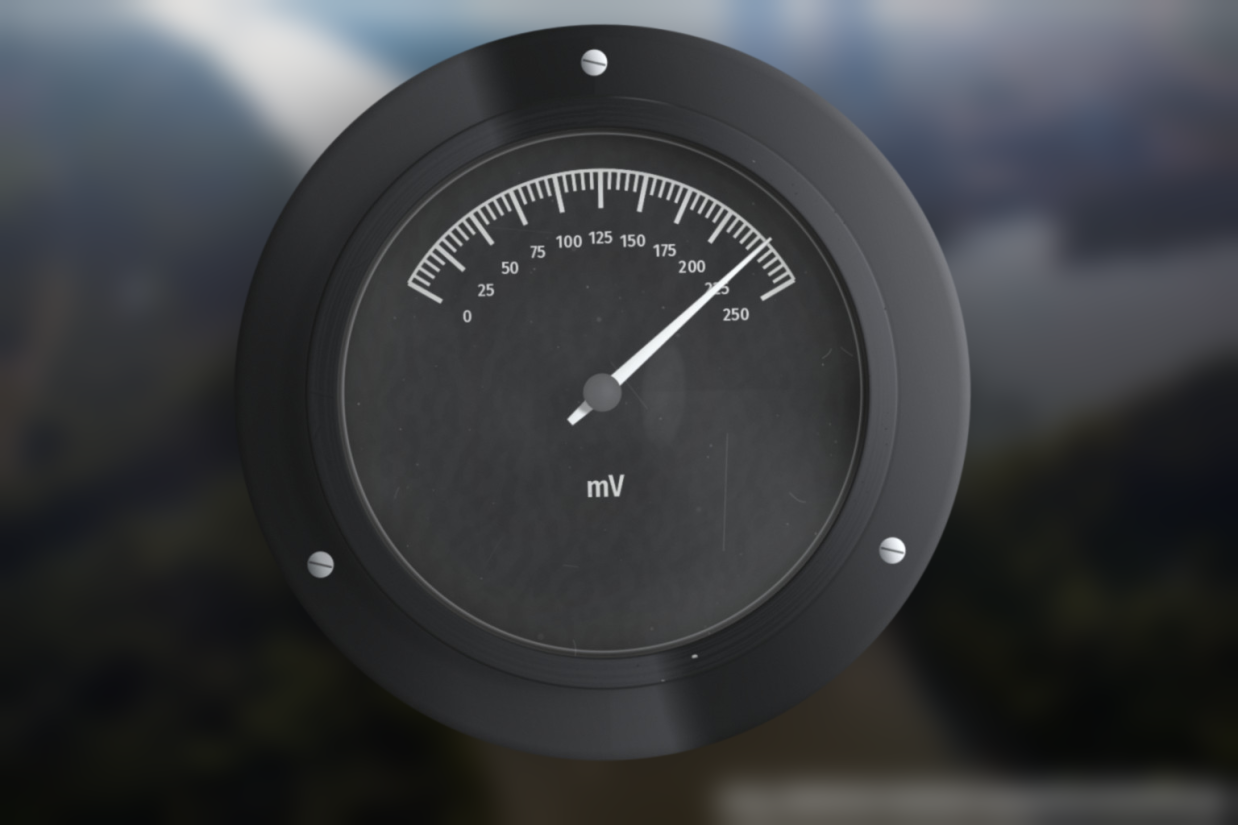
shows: 225 mV
